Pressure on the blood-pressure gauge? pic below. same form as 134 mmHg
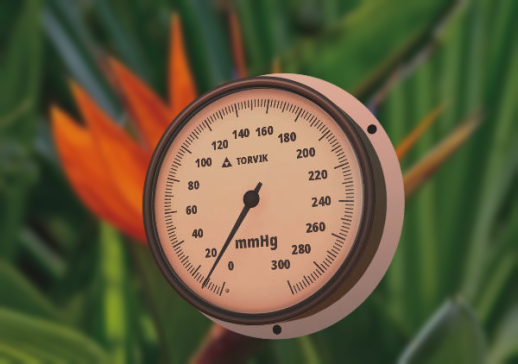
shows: 10 mmHg
